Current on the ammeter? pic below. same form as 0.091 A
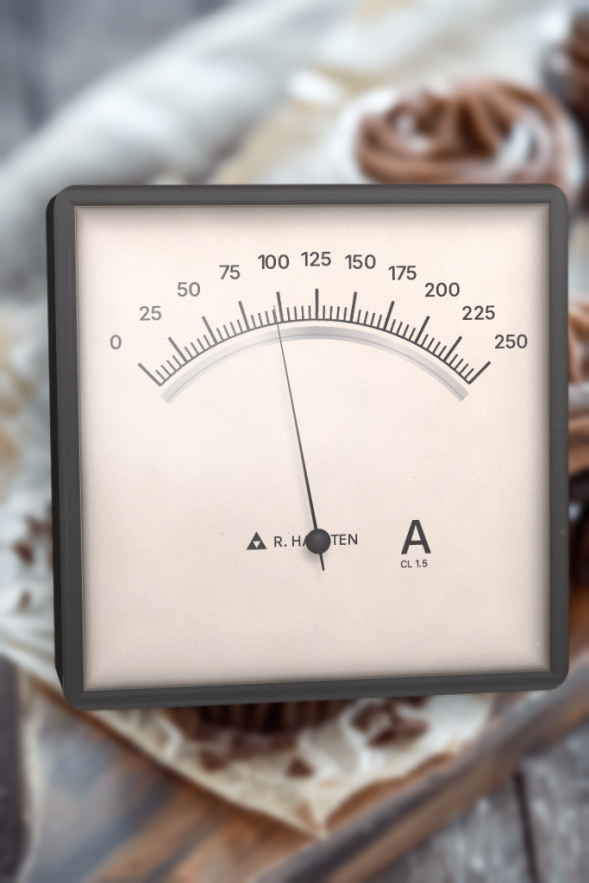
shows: 95 A
